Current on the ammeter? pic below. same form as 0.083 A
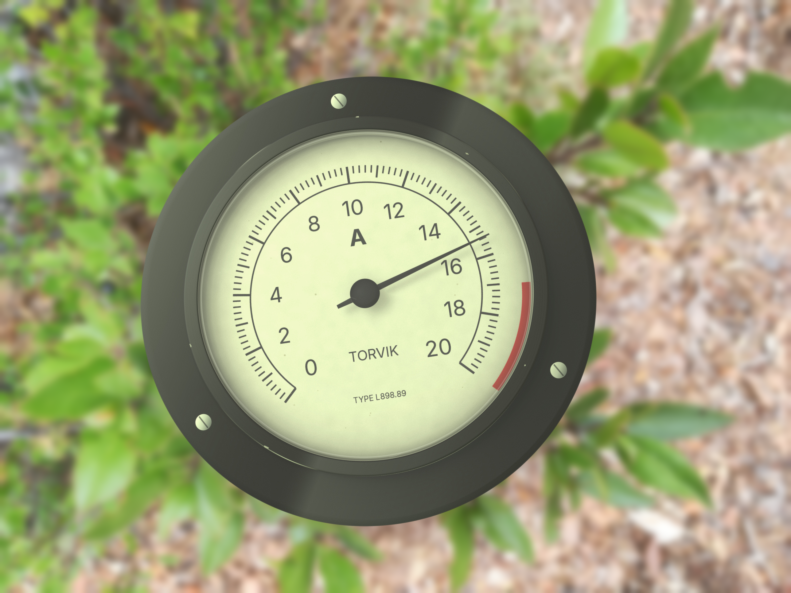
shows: 15.4 A
